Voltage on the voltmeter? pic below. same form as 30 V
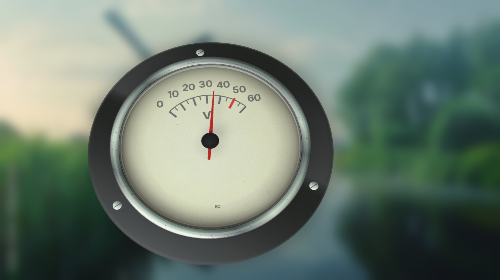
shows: 35 V
